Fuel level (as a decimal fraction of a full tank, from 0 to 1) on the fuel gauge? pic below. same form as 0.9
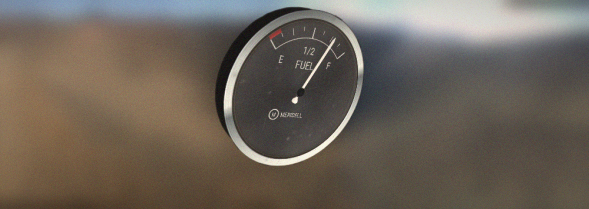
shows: 0.75
